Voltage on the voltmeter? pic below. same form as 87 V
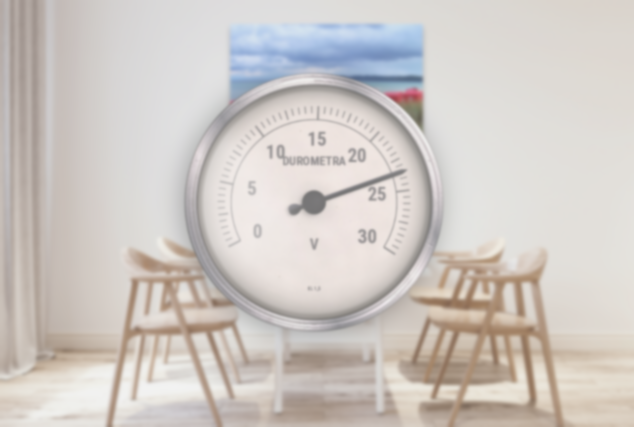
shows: 23.5 V
